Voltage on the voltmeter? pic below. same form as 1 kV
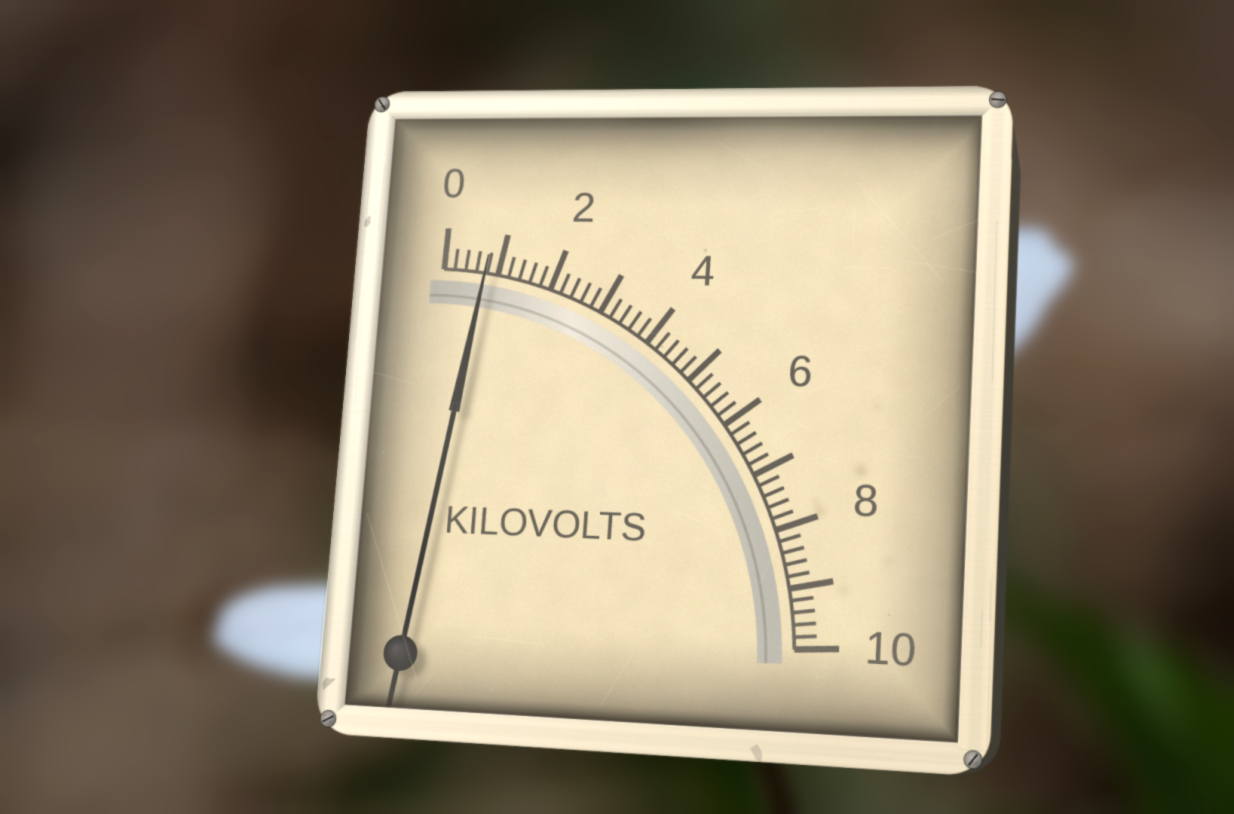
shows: 0.8 kV
